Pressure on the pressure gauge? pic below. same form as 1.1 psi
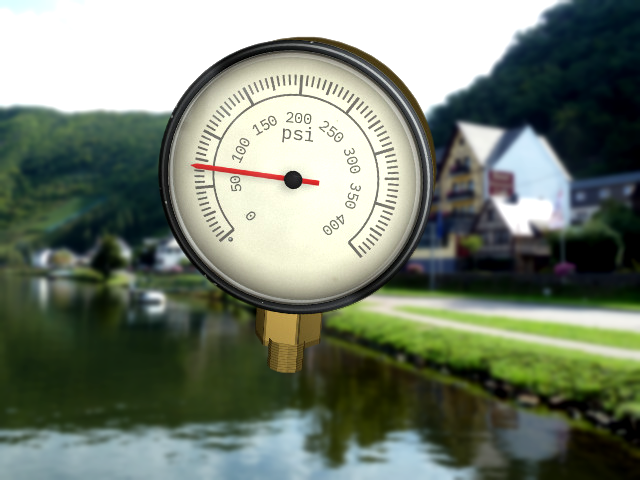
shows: 70 psi
